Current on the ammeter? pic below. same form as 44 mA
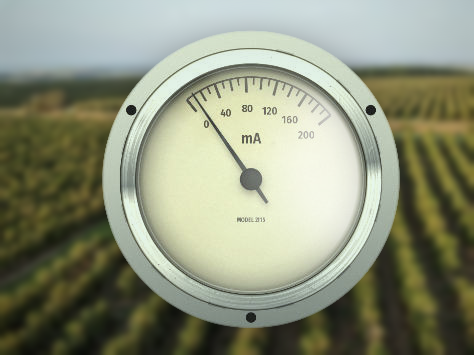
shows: 10 mA
